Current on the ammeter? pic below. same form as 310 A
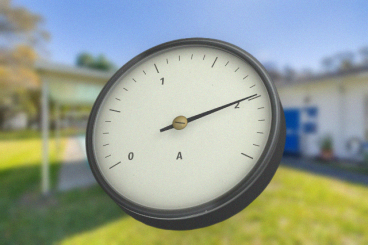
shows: 2 A
